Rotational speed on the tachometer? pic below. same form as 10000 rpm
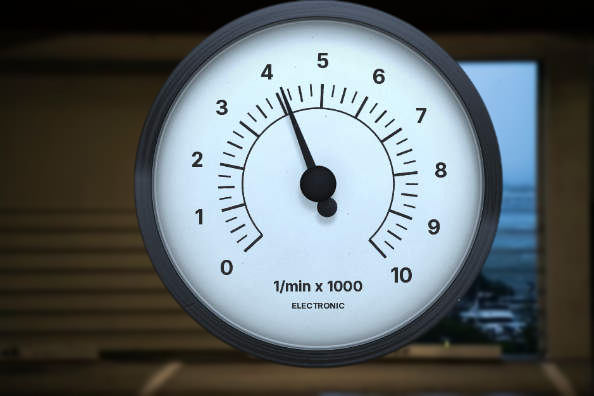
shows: 4125 rpm
